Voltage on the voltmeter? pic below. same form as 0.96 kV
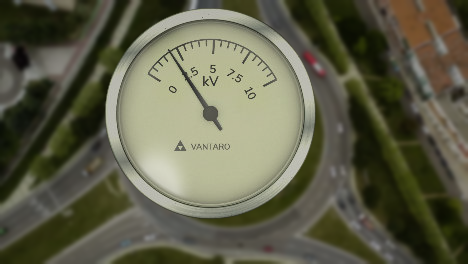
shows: 2 kV
